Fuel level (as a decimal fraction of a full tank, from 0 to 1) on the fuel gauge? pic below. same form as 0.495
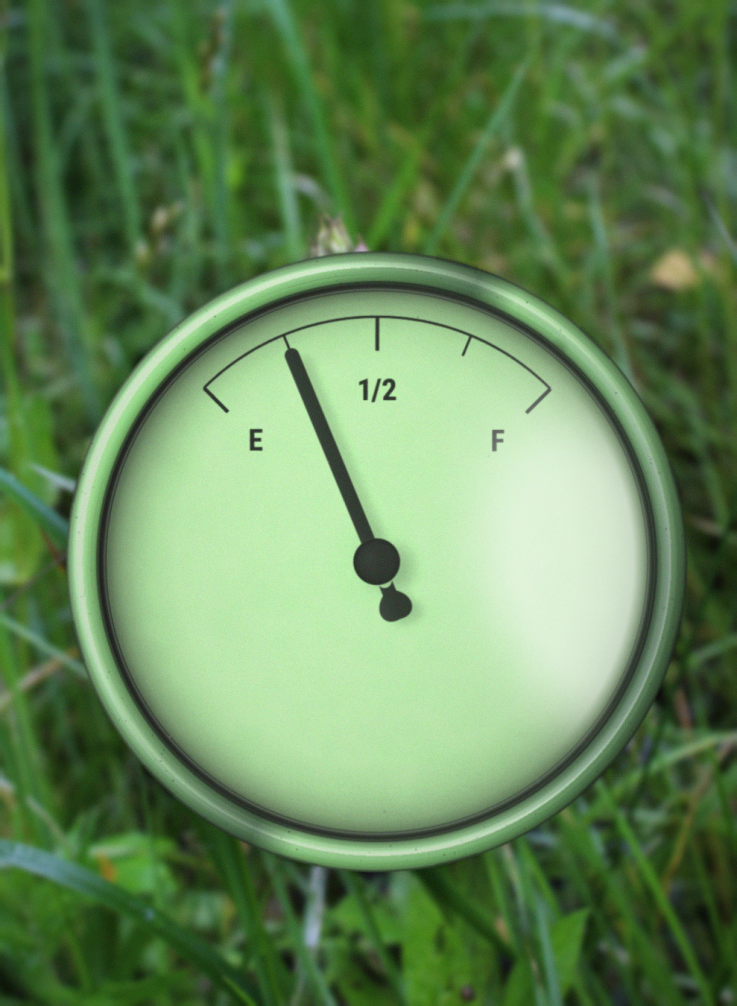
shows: 0.25
